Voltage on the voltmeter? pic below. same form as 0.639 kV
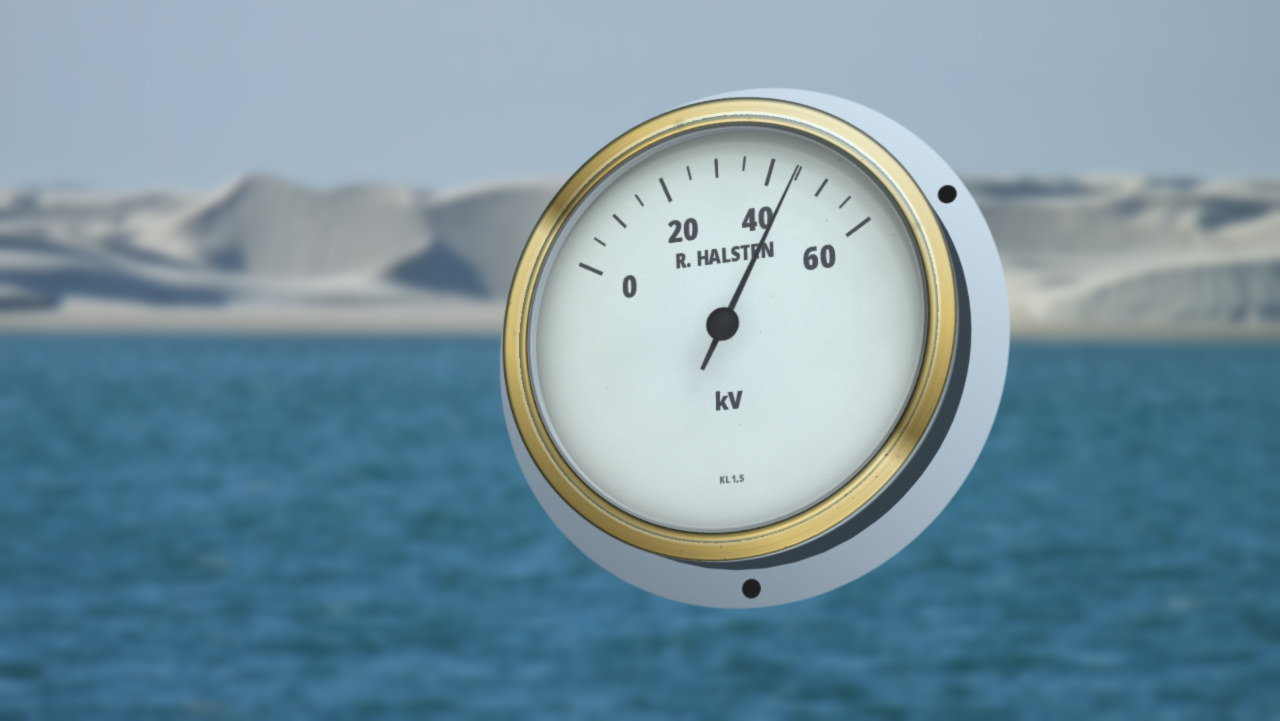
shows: 45 kV
